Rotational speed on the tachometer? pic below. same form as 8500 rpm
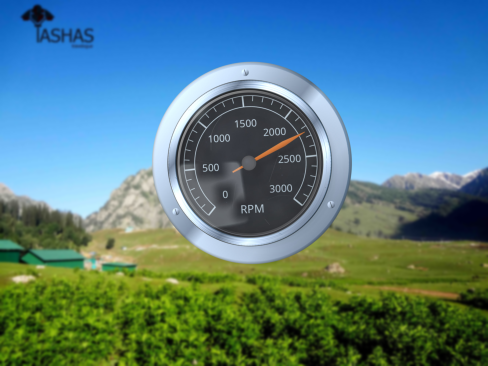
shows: 2250 rpm
